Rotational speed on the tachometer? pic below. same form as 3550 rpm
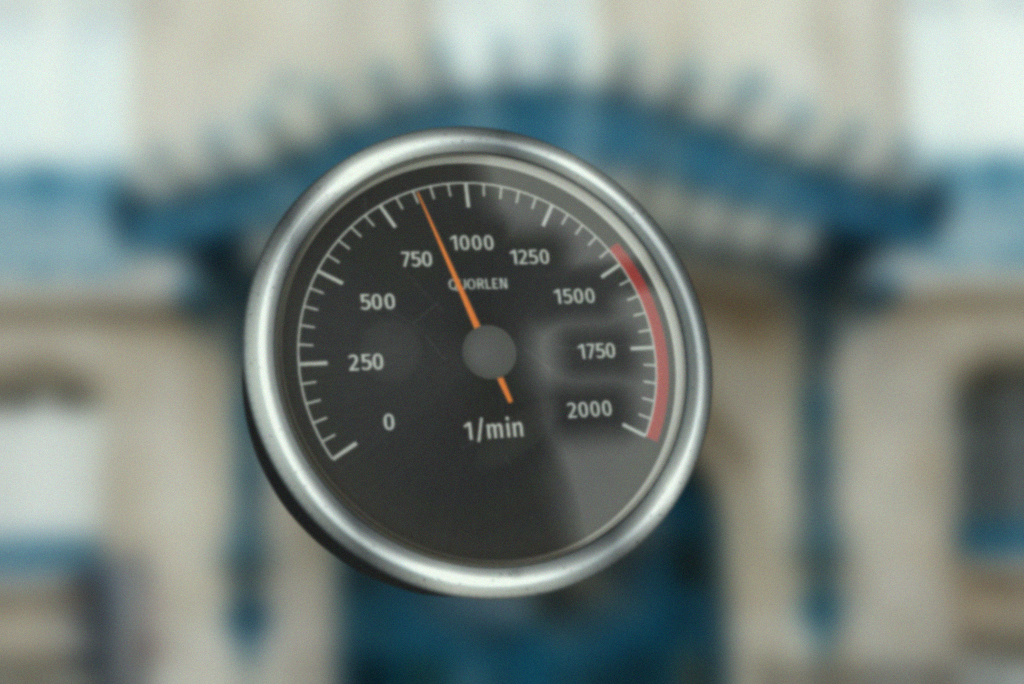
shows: 850 rpm
